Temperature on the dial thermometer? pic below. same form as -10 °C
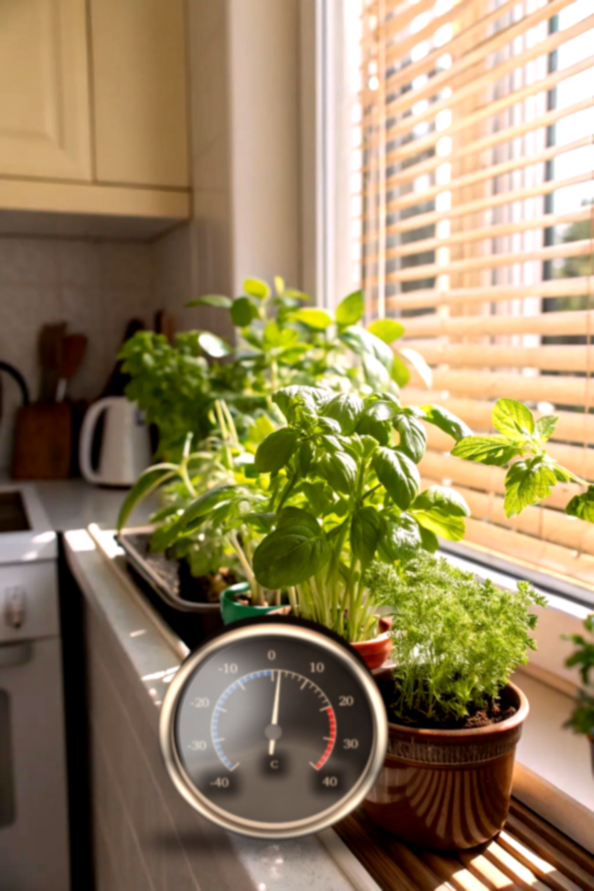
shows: 2 °C
